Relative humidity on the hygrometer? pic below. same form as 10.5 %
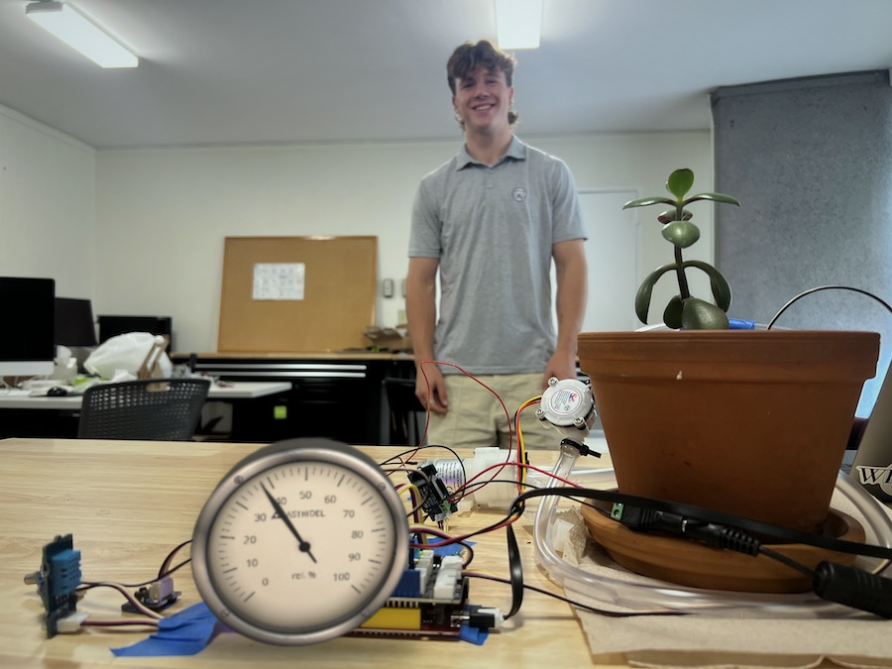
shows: 38 %
